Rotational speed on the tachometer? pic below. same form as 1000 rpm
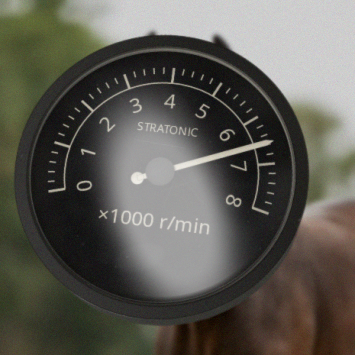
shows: 6600 rpm
